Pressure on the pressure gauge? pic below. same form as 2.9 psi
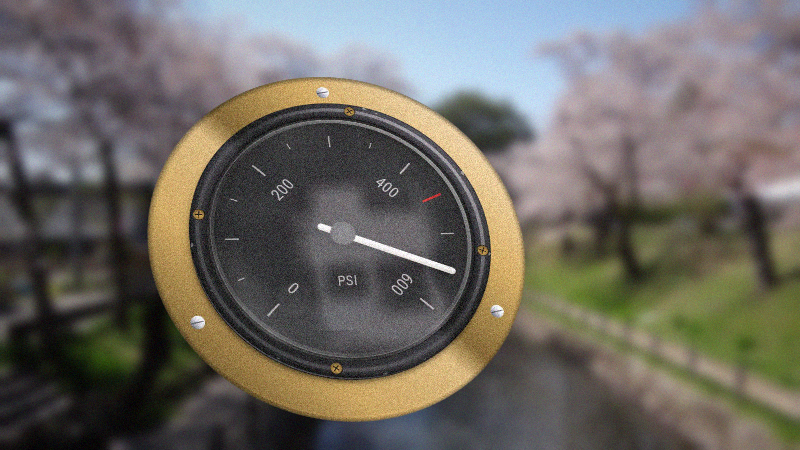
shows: 550 psi
